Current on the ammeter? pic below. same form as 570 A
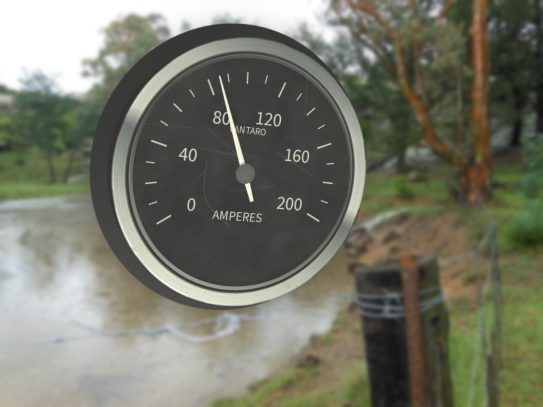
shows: 85 A
